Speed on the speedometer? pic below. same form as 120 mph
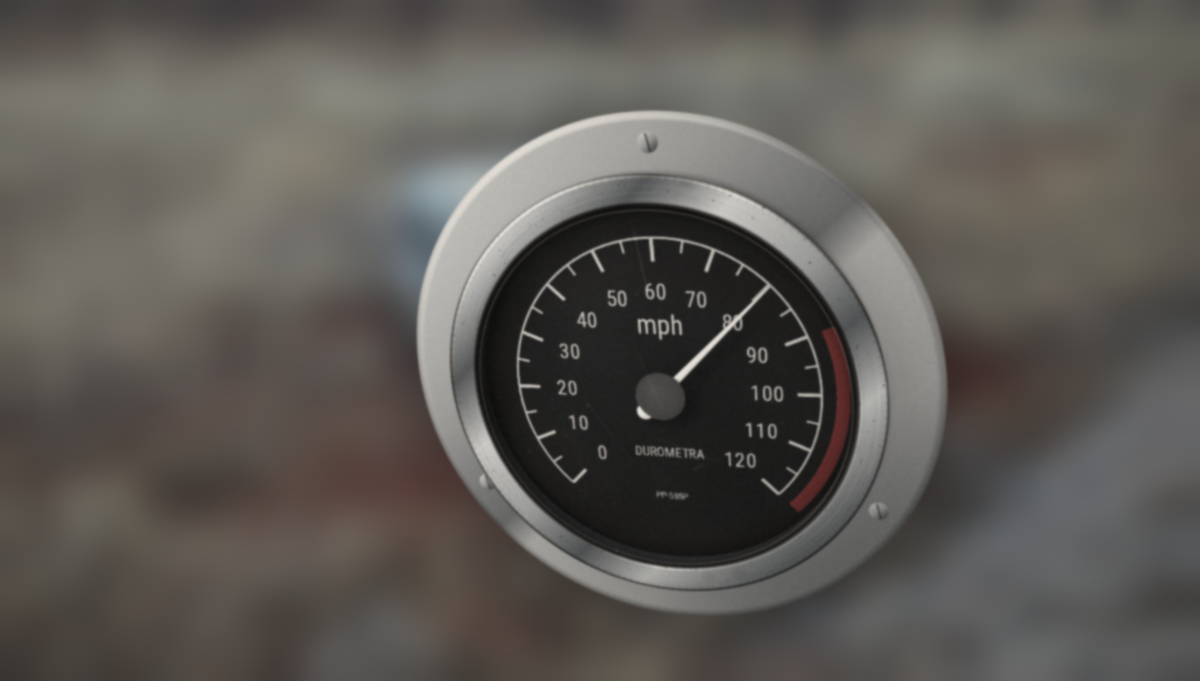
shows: 80 mph
